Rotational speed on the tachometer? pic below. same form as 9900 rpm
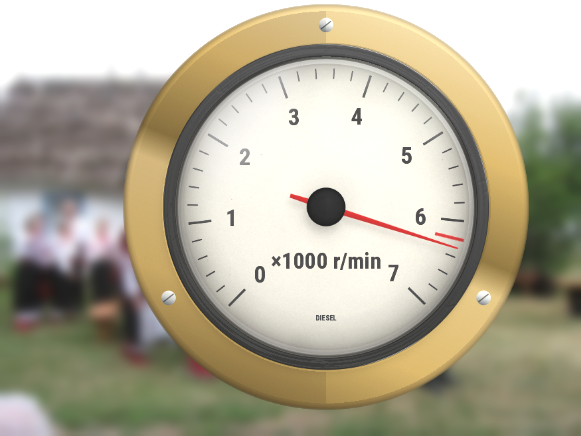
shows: 6300 rpm
